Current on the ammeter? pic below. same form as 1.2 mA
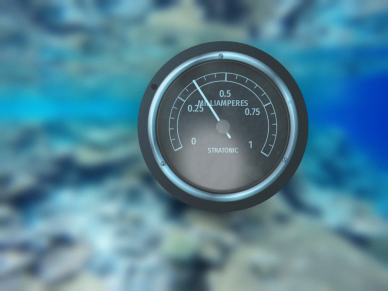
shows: 0.35 mA
